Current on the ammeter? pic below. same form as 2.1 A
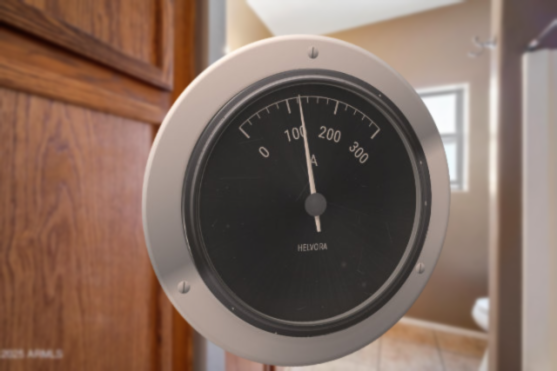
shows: 120 A
